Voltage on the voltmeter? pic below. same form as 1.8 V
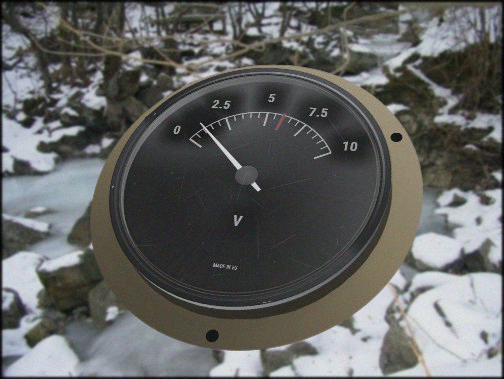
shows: 1 V
